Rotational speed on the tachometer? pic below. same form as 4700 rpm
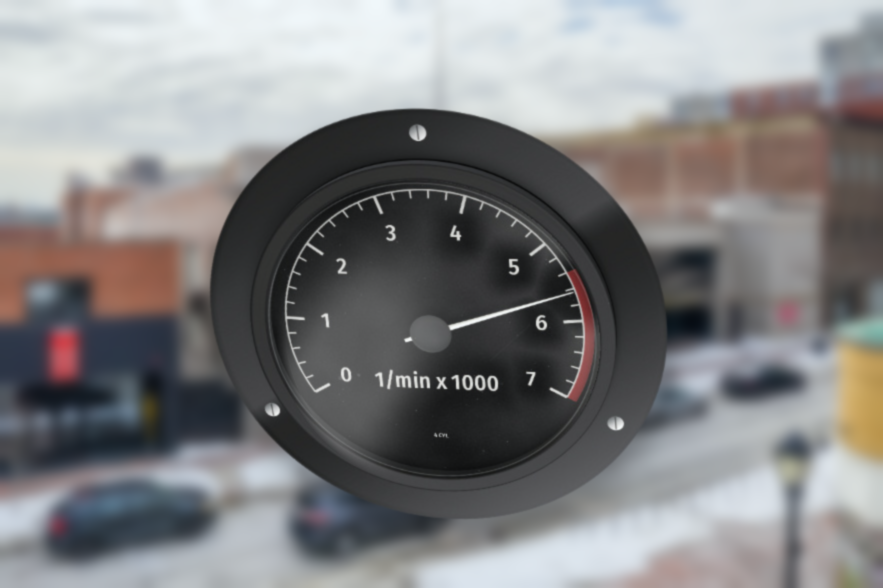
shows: 5600 rpm
